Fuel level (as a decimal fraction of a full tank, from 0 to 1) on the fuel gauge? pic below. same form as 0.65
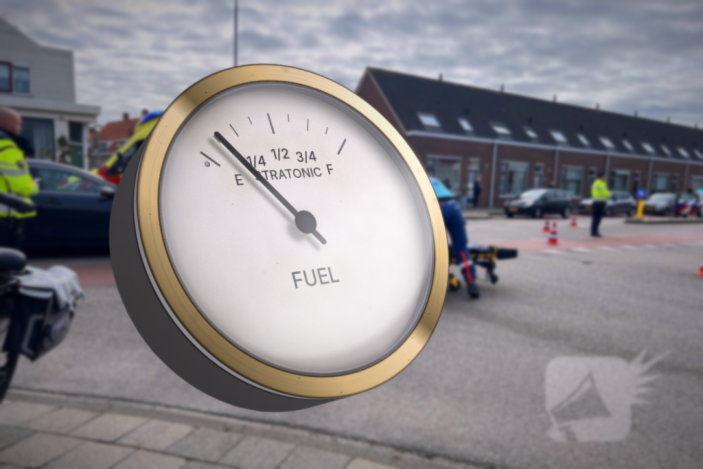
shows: 0.125
